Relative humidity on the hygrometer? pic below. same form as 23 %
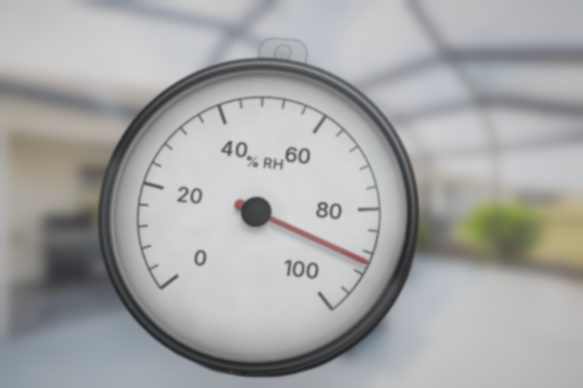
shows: 90 %
